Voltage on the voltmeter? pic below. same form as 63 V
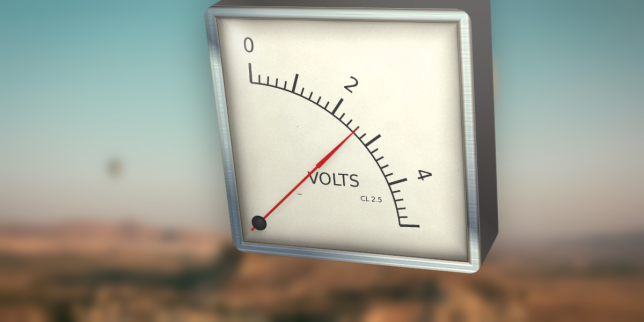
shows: 2.6 V
